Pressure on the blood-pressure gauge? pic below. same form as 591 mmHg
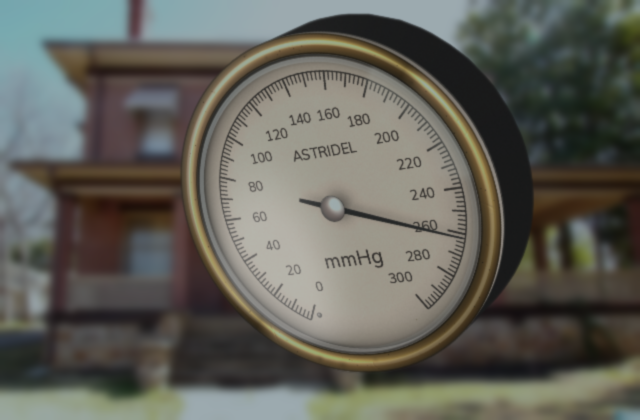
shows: 260 mmHg
